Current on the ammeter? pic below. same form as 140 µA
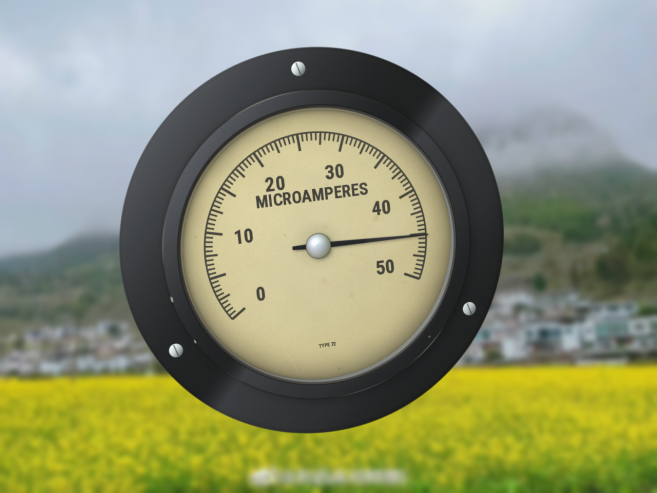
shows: 45 µA
